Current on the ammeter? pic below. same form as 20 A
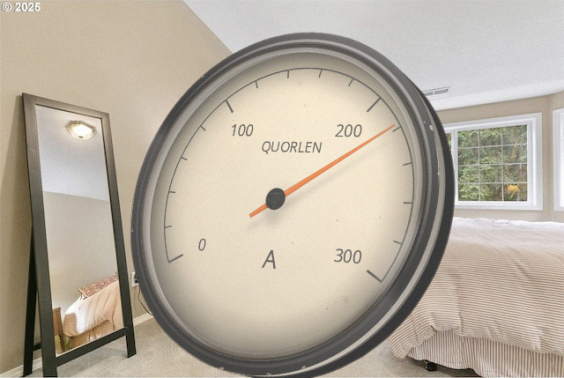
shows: 220 A
